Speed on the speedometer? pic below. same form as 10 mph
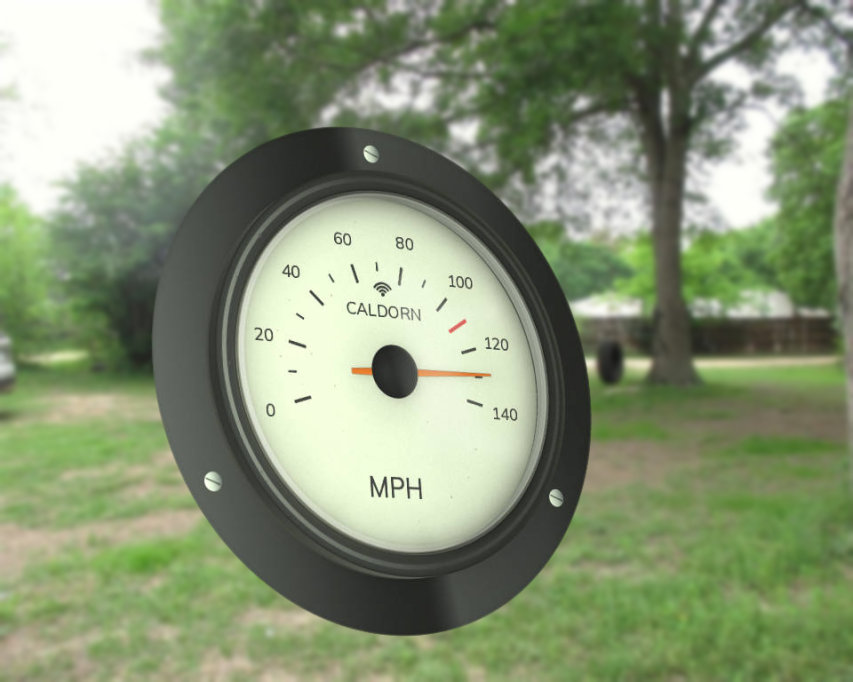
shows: 130 mph
